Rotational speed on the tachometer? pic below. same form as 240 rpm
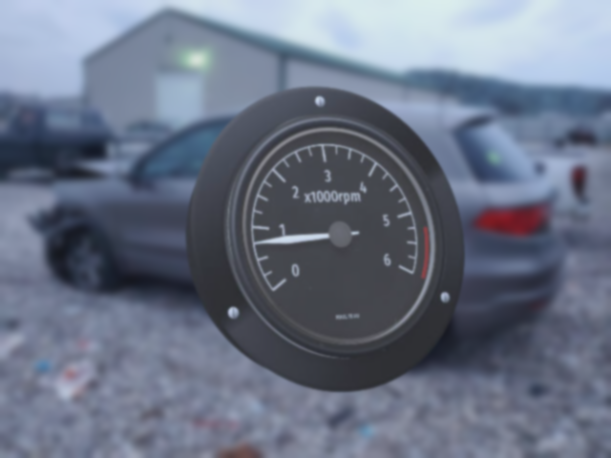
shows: 750 rpm
